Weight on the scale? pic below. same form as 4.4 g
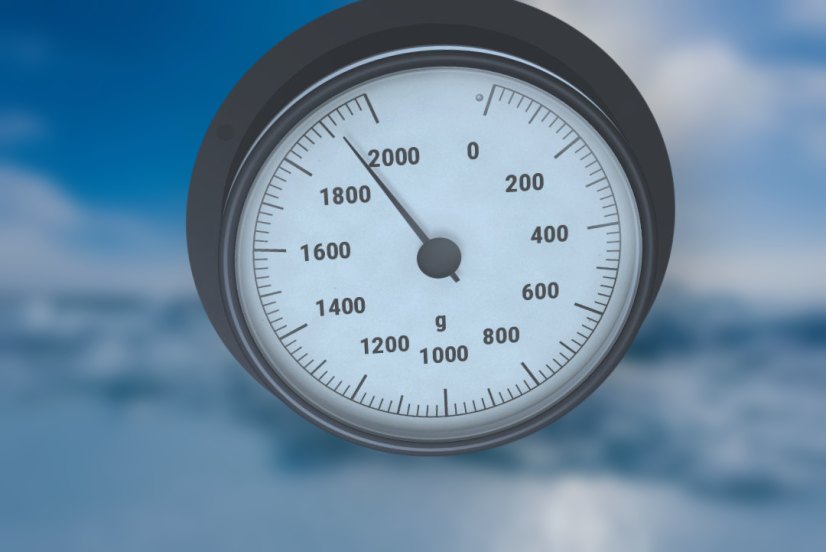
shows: 1920 g
